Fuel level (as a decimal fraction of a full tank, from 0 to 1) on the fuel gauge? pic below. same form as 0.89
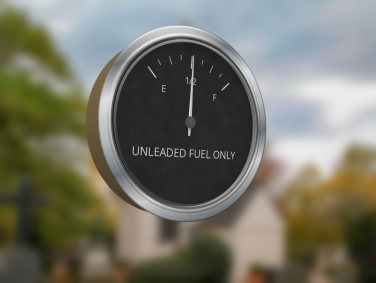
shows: 0.5
